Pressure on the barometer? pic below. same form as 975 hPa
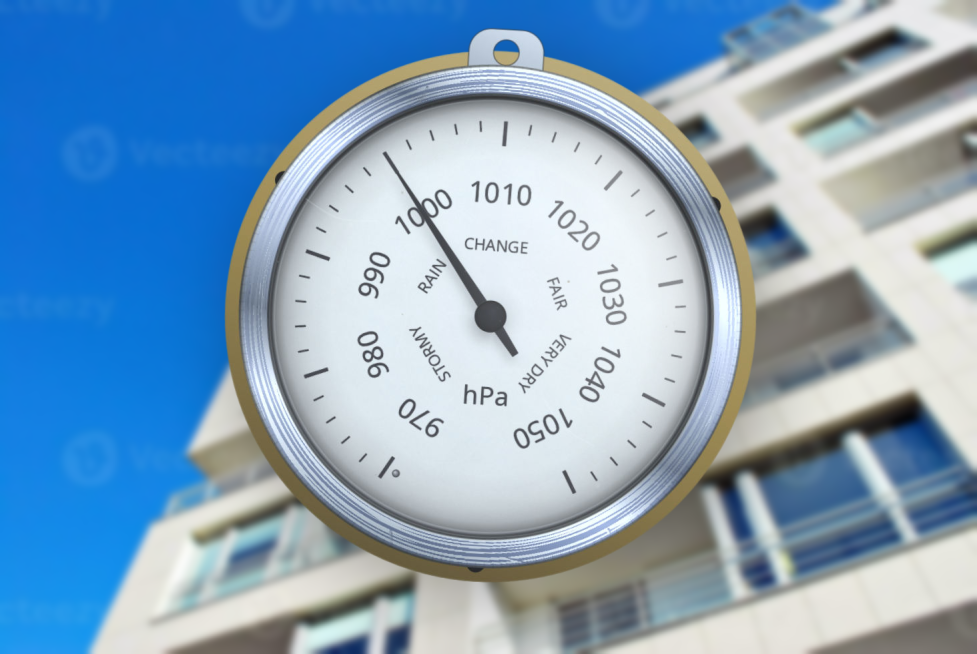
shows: 1000 hPa
